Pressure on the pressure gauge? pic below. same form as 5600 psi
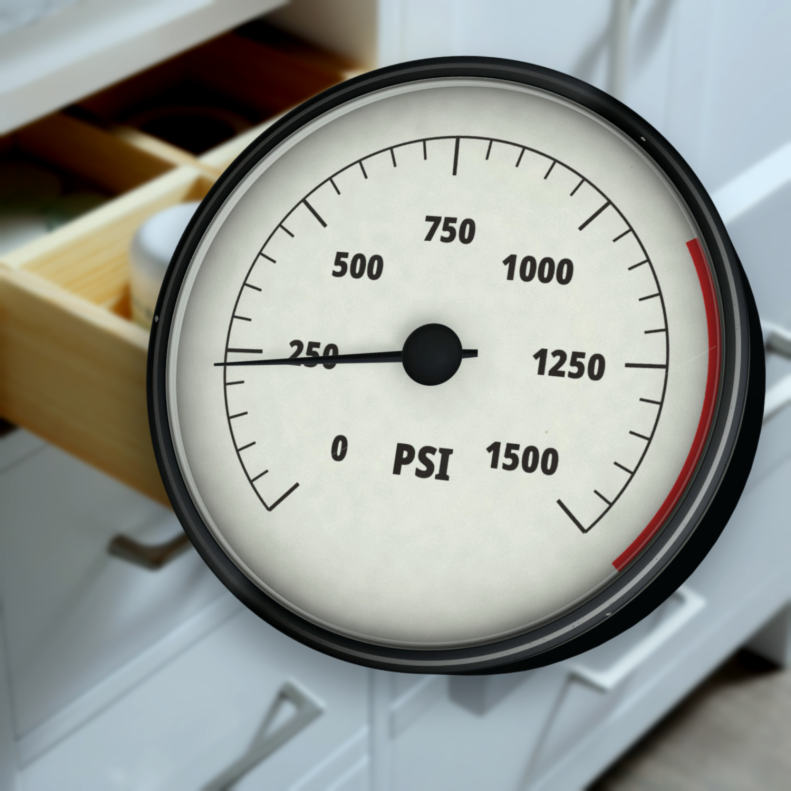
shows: 225 psi
